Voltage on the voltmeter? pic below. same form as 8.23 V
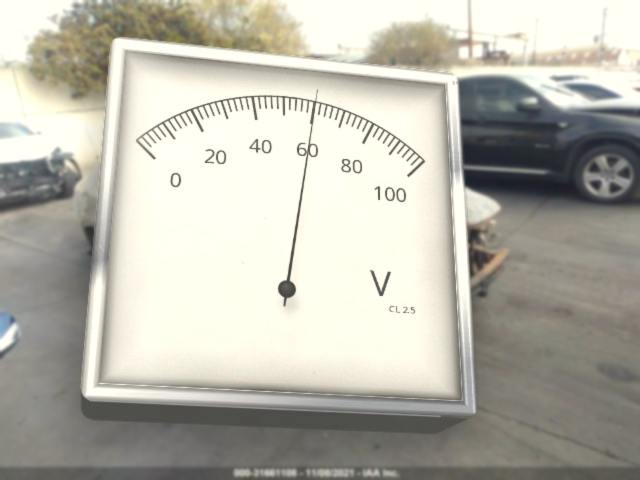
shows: 60 V
